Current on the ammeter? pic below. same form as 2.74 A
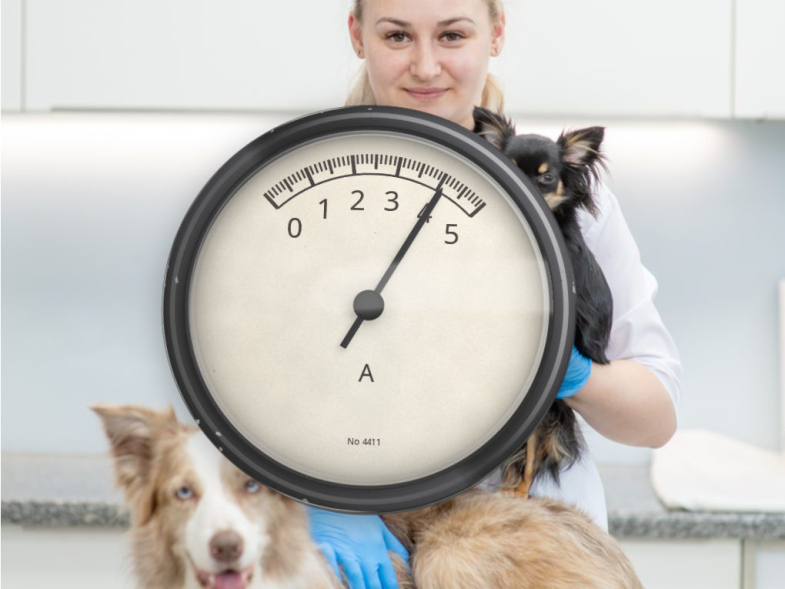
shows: 4.1 A
